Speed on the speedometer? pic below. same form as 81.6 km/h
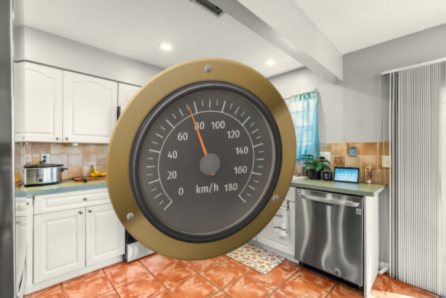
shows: 75 km/h
